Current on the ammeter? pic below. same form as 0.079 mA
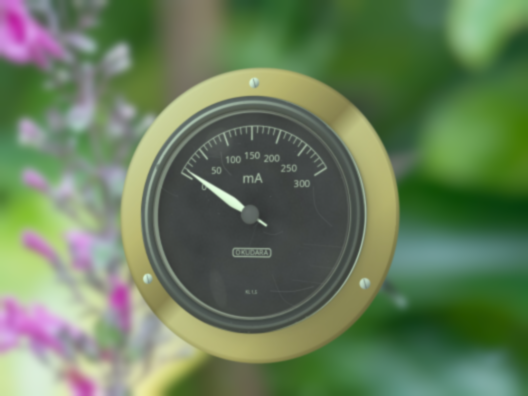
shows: 10 mA
